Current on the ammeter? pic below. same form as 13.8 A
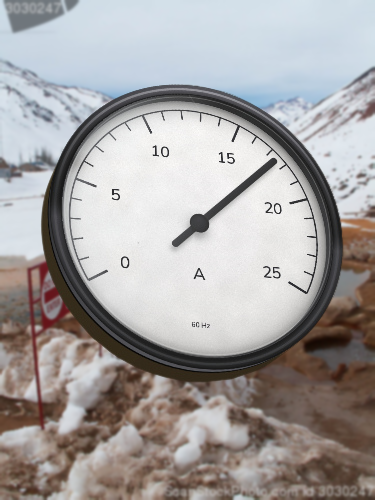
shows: 17.5 A
